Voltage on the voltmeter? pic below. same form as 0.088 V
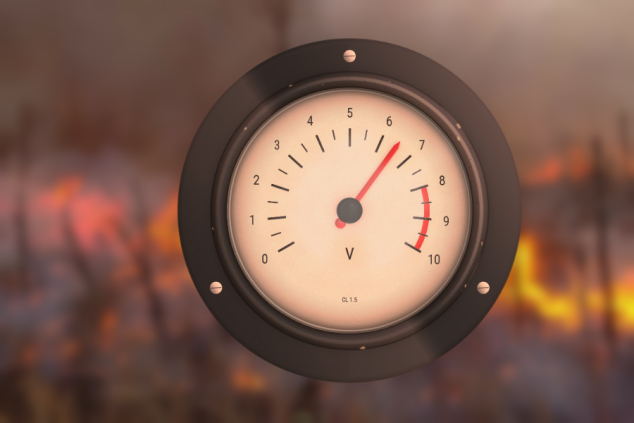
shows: 6.5 V
